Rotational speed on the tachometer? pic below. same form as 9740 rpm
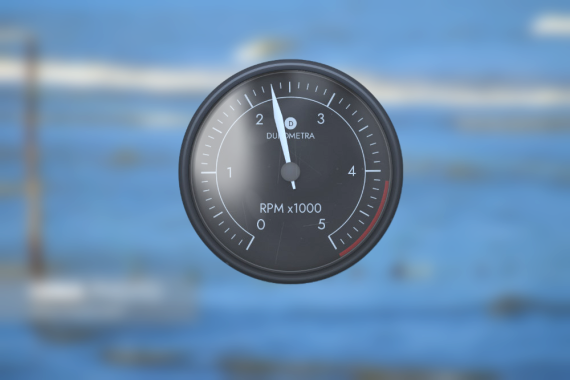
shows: 2300 rpm
